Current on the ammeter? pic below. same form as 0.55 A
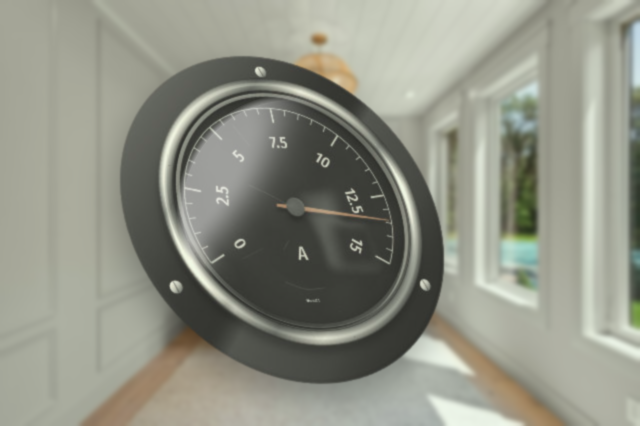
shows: 13.5 A
